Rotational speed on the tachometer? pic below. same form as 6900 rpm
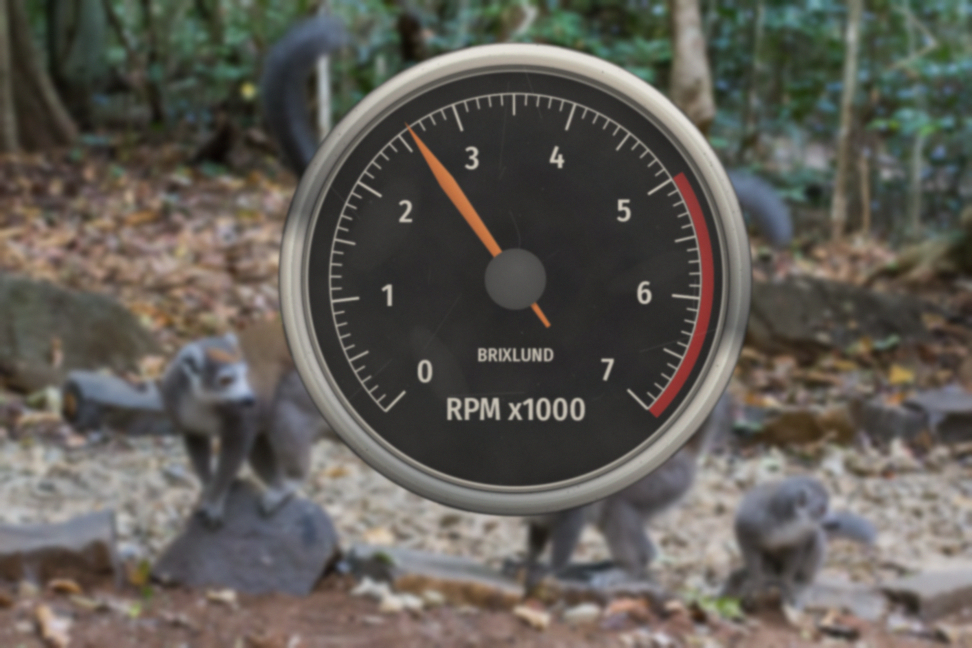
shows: 2600 rpm
